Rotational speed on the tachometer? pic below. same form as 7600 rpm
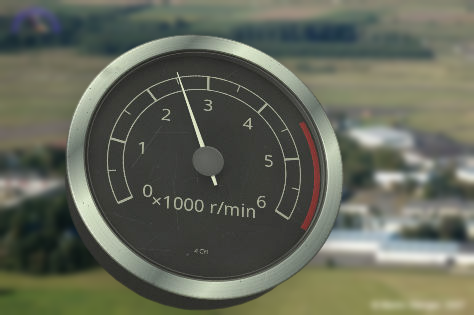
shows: 2500 rpm
